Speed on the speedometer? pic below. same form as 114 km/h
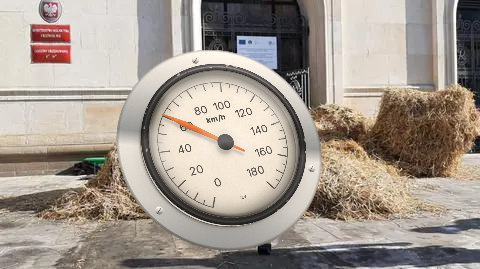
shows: 60 km/h
